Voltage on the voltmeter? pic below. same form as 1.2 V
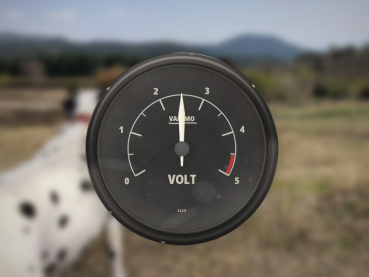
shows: 2.5 V
